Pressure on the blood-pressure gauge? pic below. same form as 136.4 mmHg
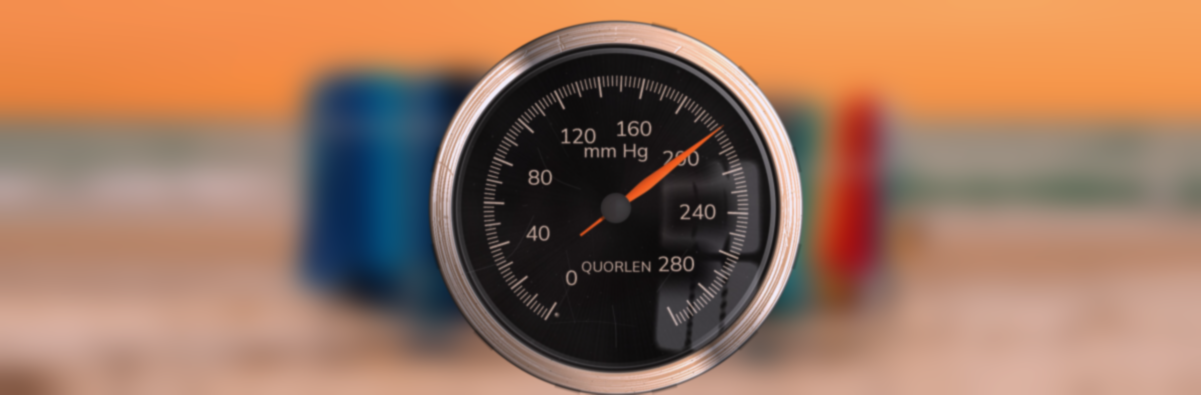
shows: 200 mmHg
